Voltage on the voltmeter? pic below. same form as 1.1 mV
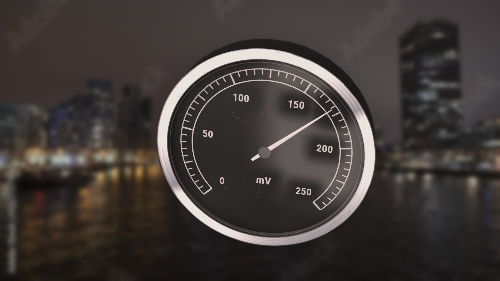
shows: 170 mV
